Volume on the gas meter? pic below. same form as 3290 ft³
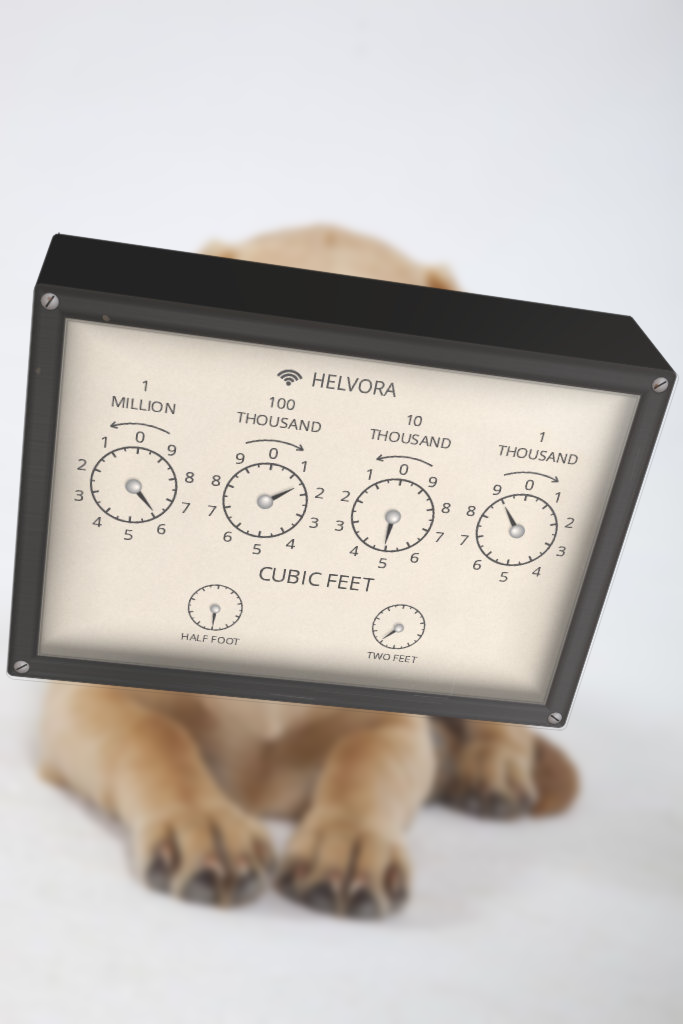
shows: 614900 ft³
